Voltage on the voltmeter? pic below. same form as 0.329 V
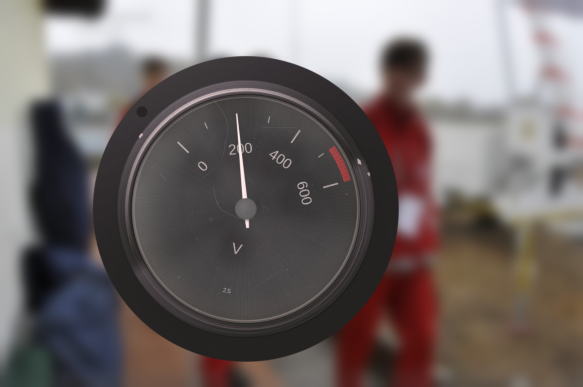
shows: 200 V
